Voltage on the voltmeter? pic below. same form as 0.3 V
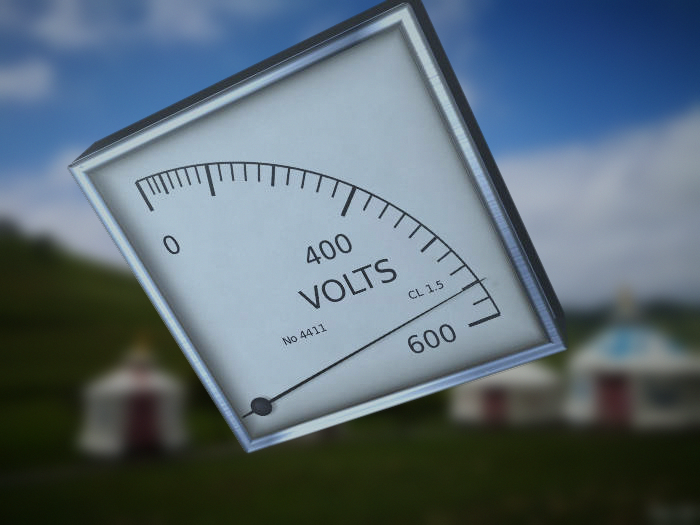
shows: 560 V
